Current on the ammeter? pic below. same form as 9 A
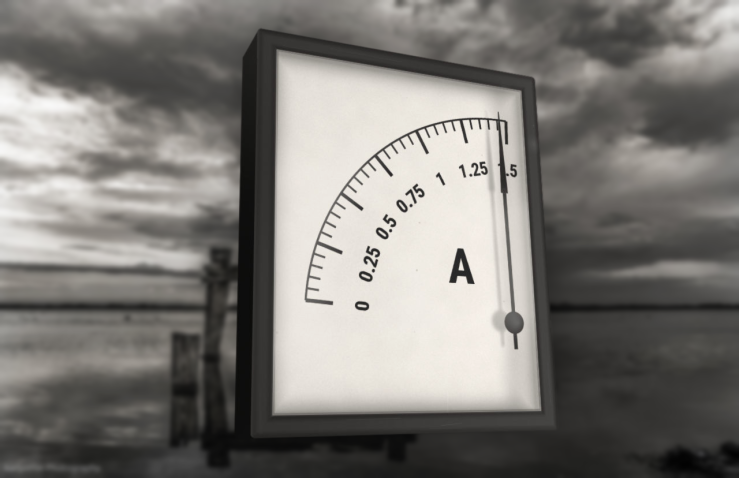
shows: 1.45 A
